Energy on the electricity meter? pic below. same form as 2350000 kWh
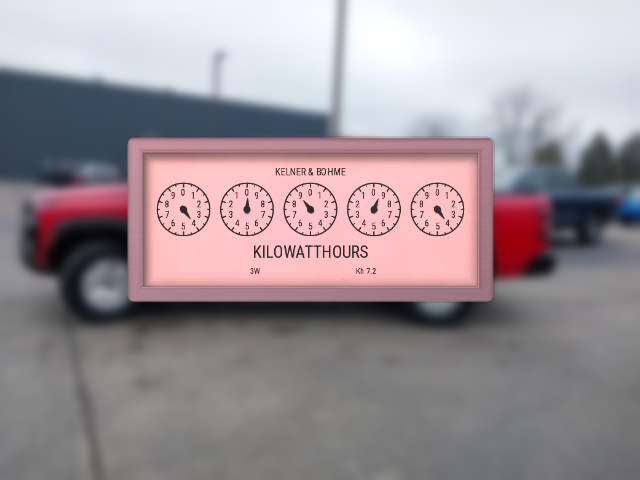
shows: 39894 kWh
